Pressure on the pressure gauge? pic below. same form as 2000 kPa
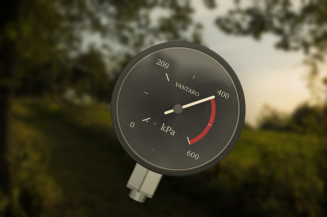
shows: 400 kPa
